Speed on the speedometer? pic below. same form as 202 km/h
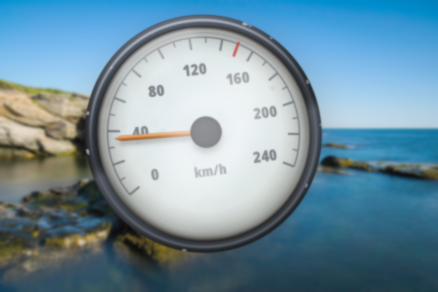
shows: 35 km/h
